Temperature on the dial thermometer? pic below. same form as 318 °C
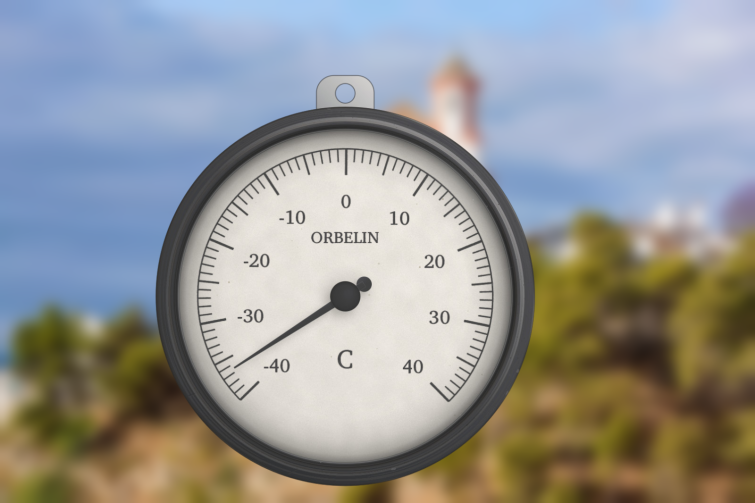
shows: -36.5 °C
